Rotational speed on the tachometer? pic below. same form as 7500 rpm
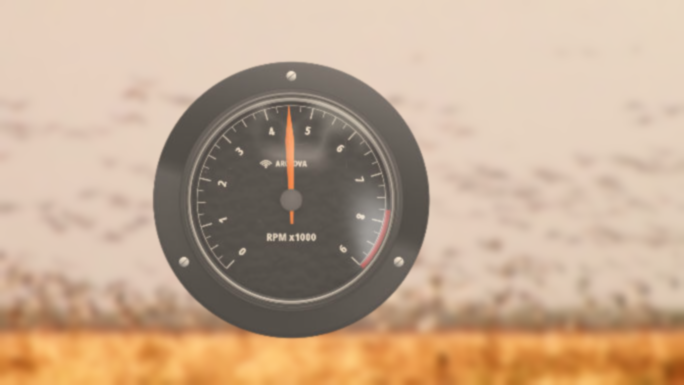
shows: 4500 rpm
